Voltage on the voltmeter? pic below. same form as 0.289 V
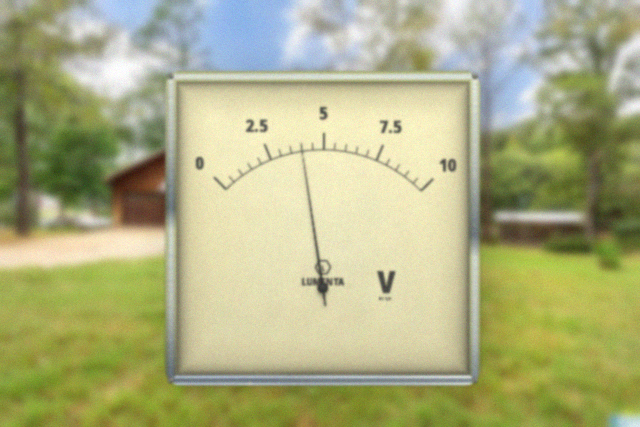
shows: 4 V
